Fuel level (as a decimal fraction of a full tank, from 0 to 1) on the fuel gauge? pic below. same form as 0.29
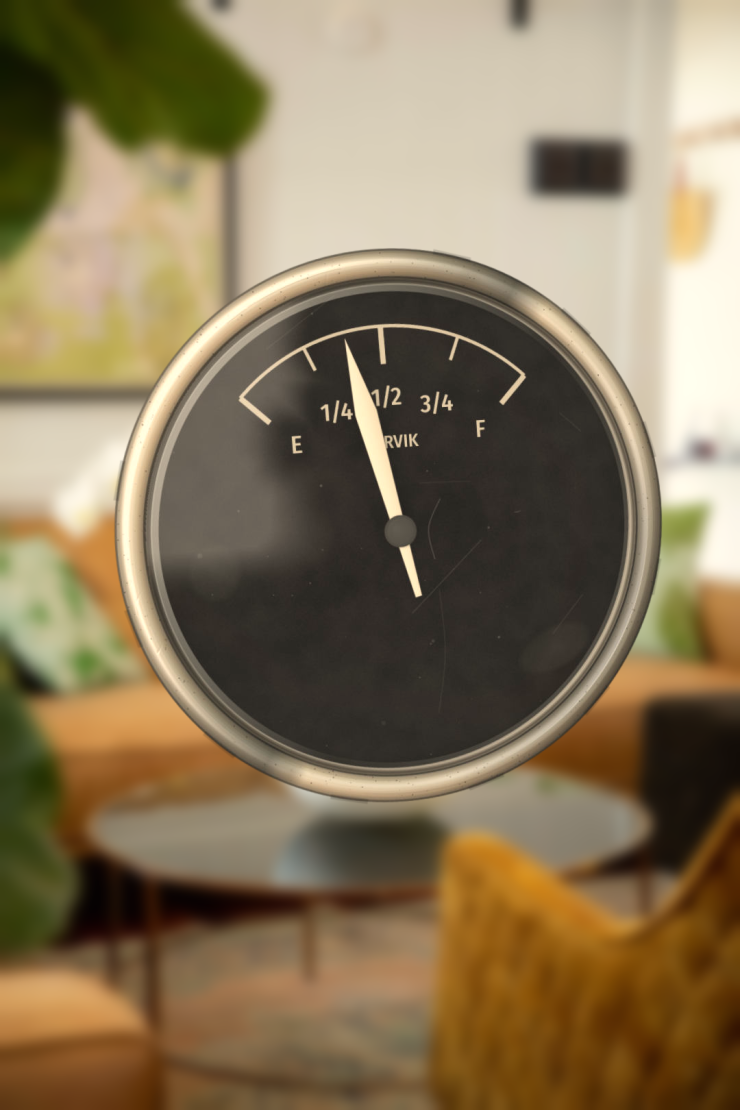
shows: 0.375
